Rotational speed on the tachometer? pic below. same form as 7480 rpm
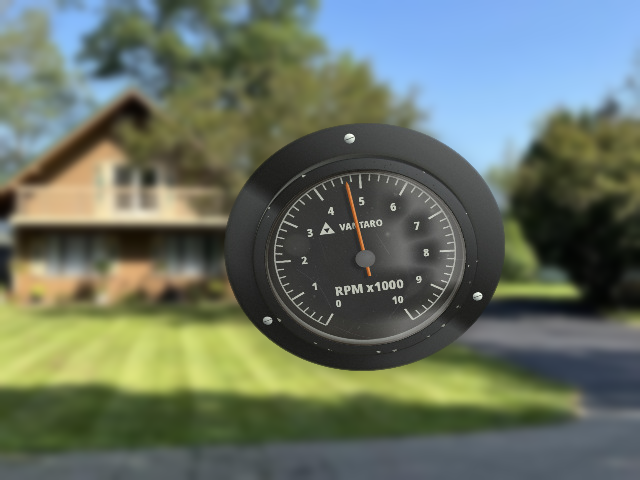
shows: 4700 rpm
